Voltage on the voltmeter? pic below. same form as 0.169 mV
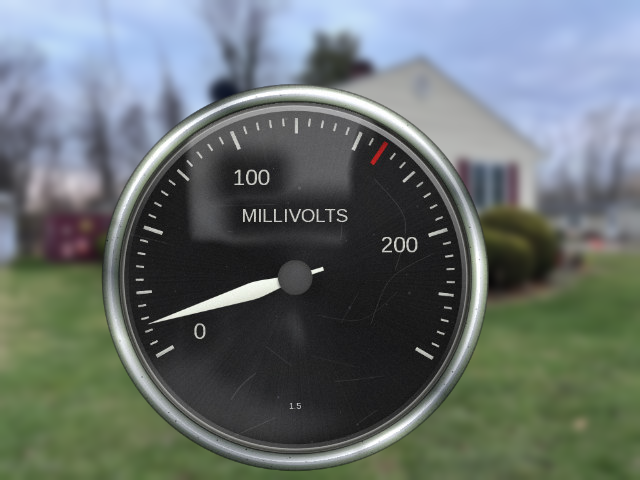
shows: 12.5 mV
